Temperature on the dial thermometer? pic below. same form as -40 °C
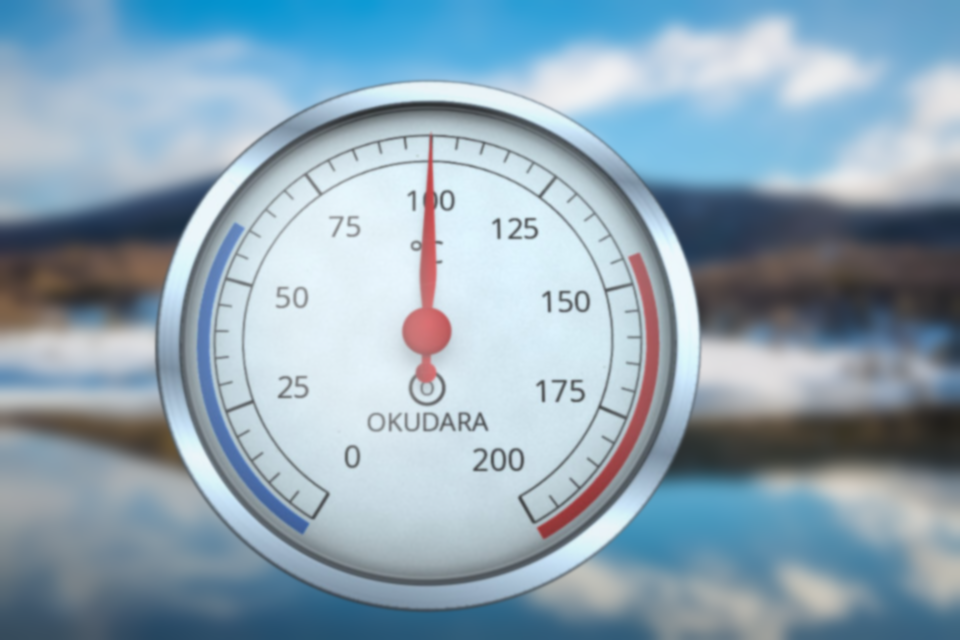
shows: 100 °C
